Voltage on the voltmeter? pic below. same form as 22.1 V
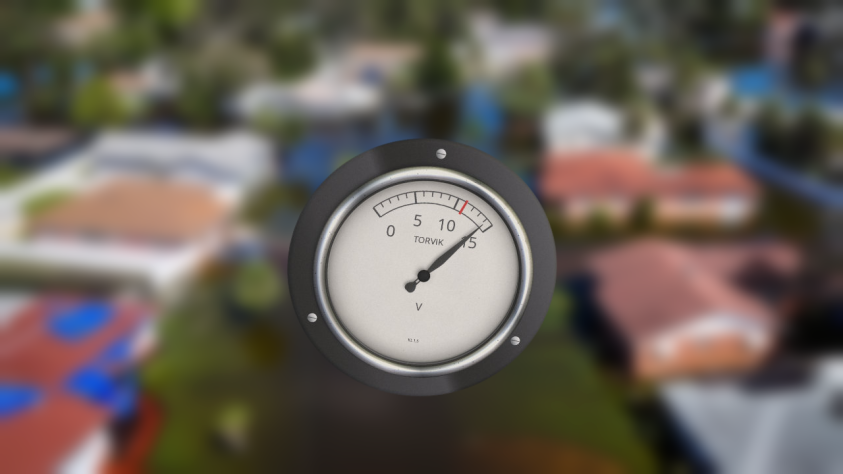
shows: 14 V
